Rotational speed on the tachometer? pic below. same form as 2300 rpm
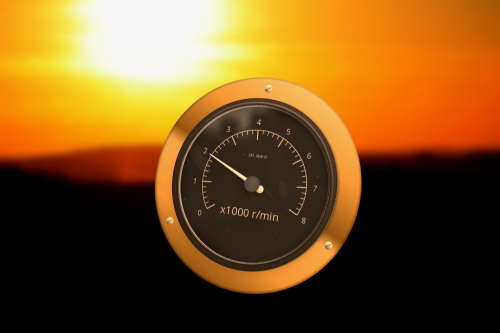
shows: 2000 rpm
